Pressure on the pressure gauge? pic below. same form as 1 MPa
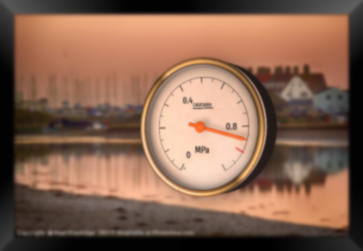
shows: 0.85 MPa
